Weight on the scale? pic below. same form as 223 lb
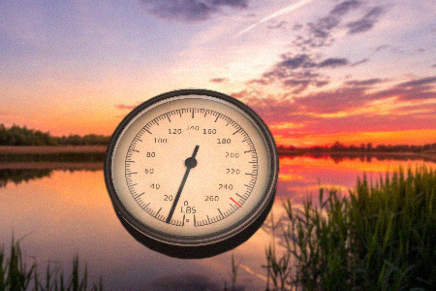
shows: 10 lb
